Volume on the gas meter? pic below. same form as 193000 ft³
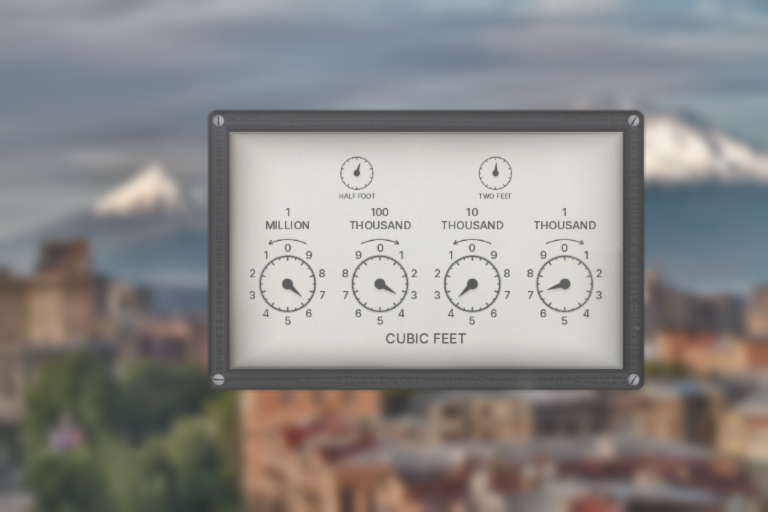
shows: 633700 ft³
